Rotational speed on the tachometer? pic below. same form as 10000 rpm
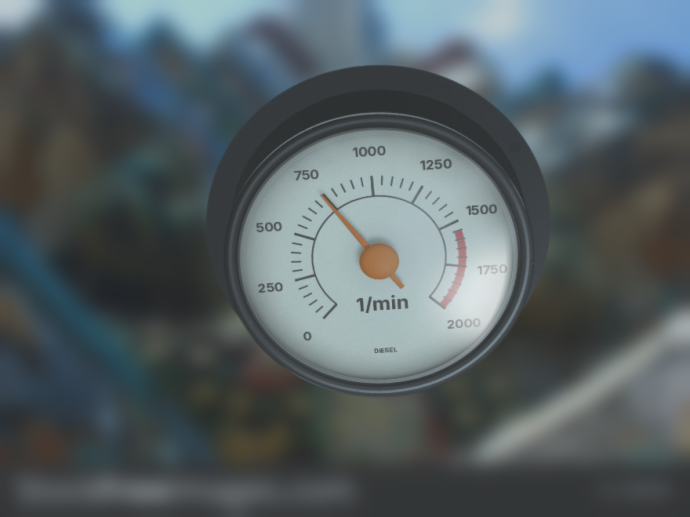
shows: 750 rpm
